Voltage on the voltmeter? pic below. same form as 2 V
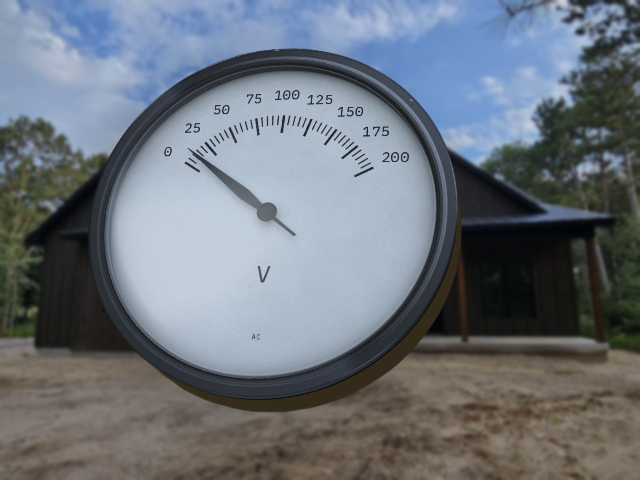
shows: 10 V
